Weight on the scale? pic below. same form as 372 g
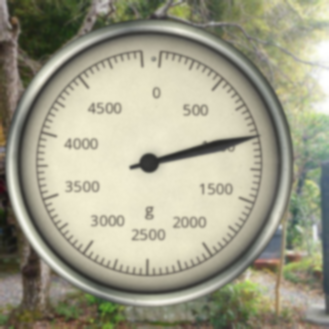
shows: 1000 g
